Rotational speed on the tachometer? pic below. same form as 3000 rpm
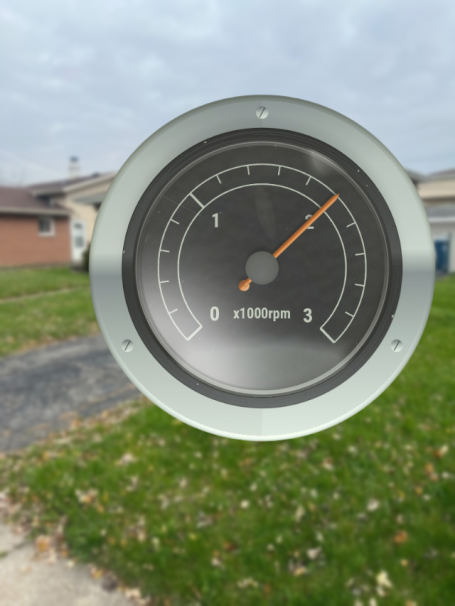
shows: 2000 rpm
